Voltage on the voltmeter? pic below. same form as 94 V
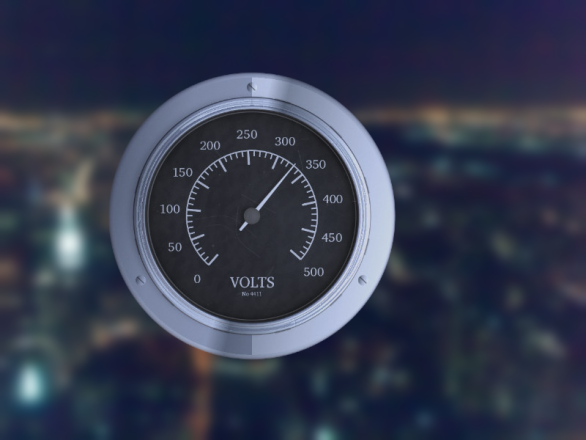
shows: 330 V
